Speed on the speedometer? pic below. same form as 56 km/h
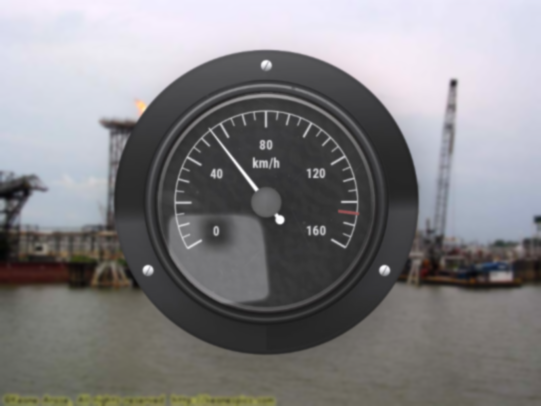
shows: 55 km/h
